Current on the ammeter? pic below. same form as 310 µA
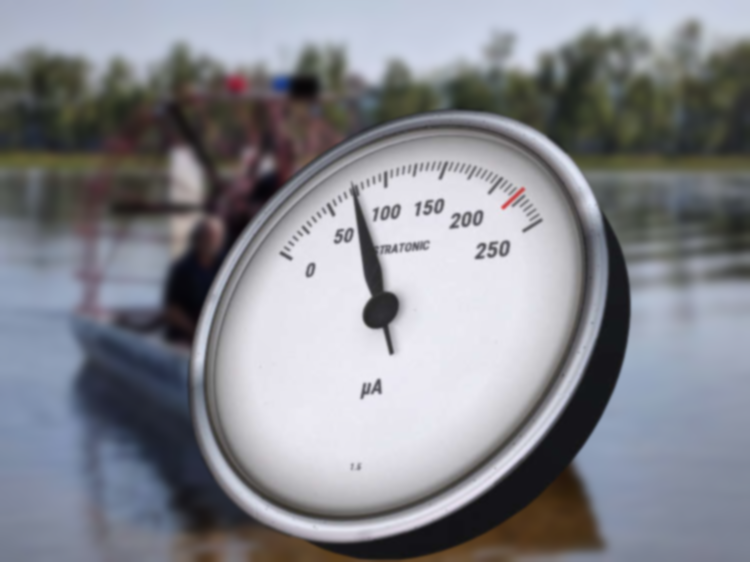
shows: 75 µA
